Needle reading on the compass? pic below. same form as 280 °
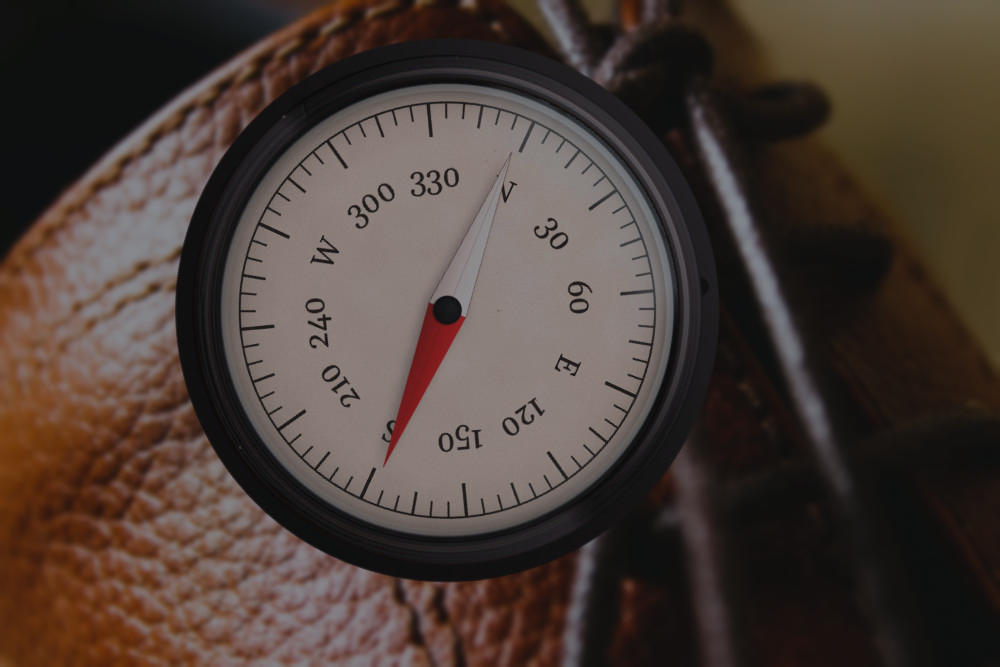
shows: 177.5 °
